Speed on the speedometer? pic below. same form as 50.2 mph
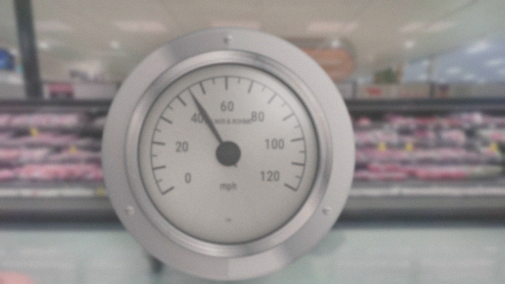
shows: 45 mph
